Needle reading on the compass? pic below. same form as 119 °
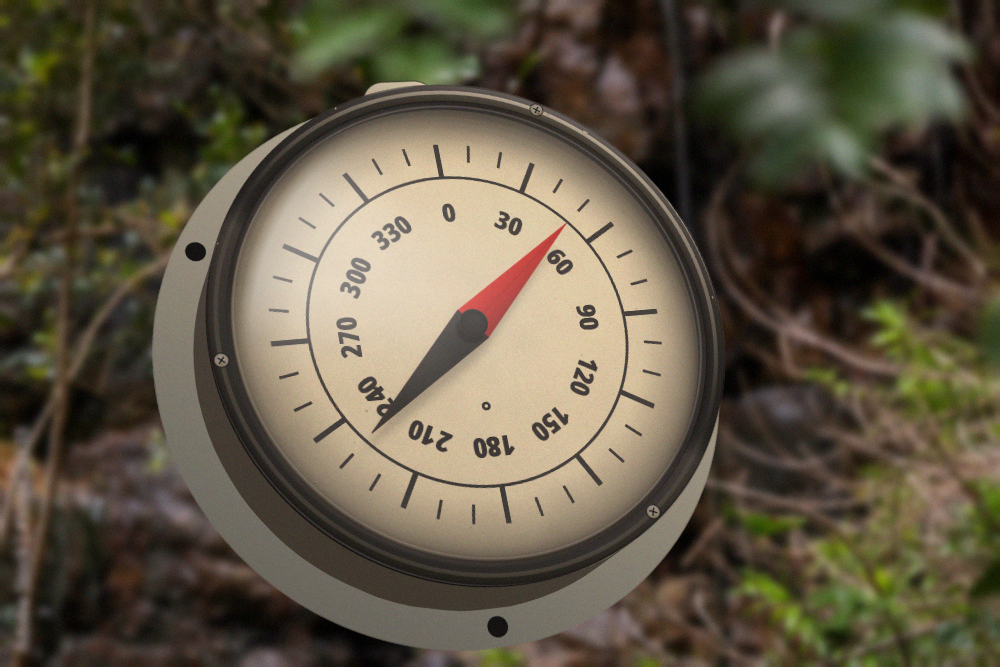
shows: 50 °
